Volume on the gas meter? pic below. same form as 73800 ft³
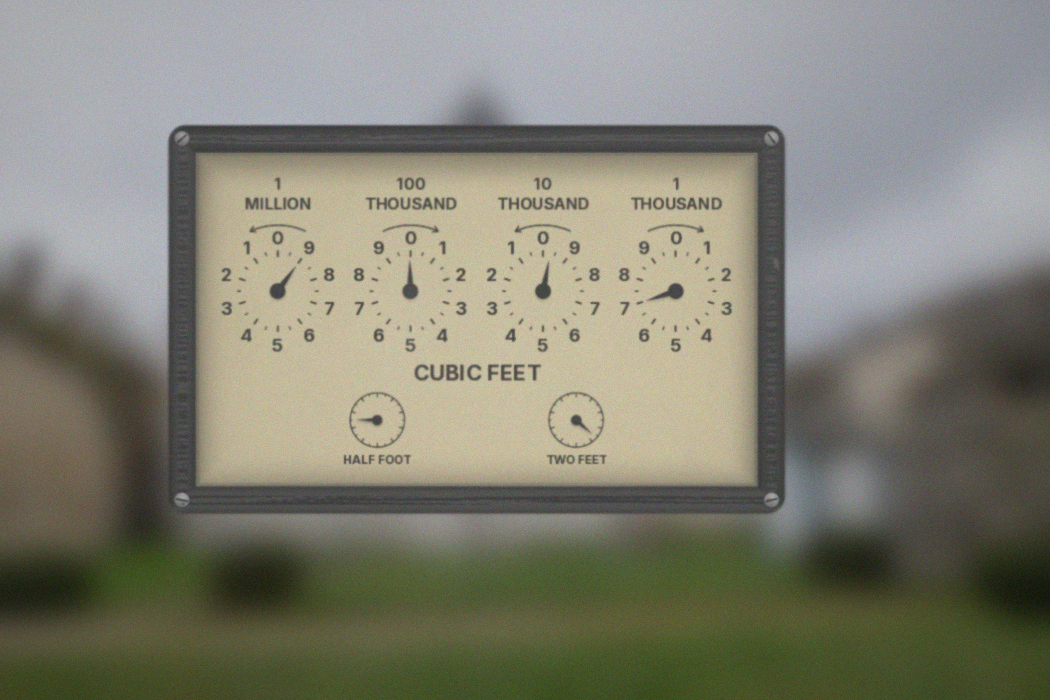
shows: 899700 ft³
